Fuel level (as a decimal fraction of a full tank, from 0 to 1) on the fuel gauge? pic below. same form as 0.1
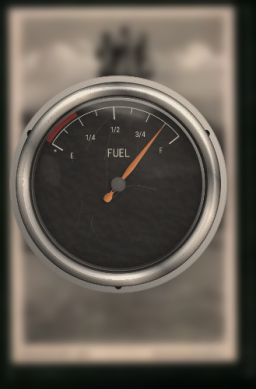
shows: 0.875
